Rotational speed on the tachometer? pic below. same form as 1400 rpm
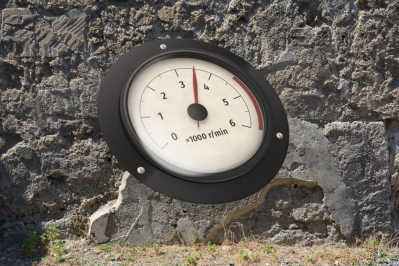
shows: 3500 rpm
